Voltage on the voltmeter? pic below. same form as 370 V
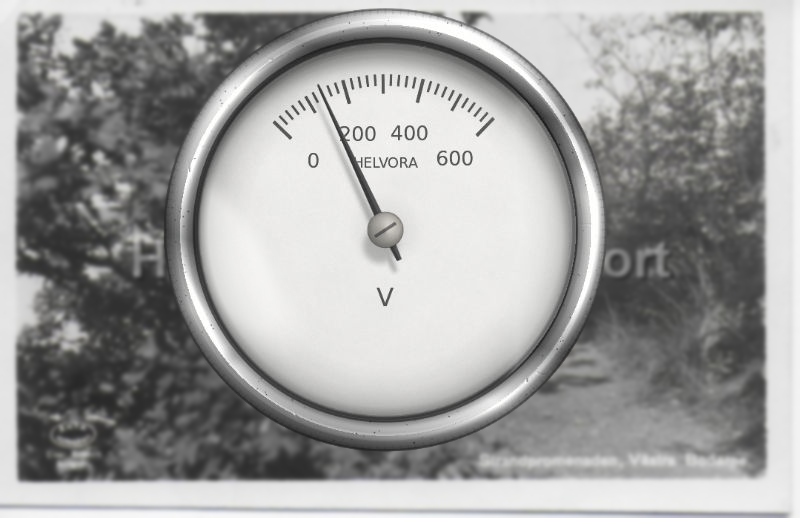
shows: 140 V
